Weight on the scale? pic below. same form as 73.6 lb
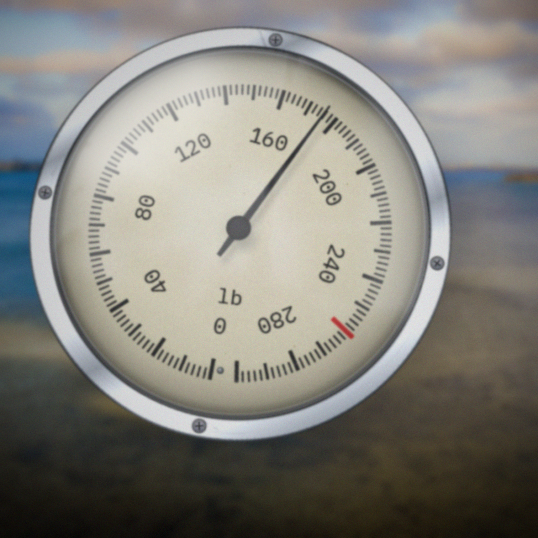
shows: 176 lb
